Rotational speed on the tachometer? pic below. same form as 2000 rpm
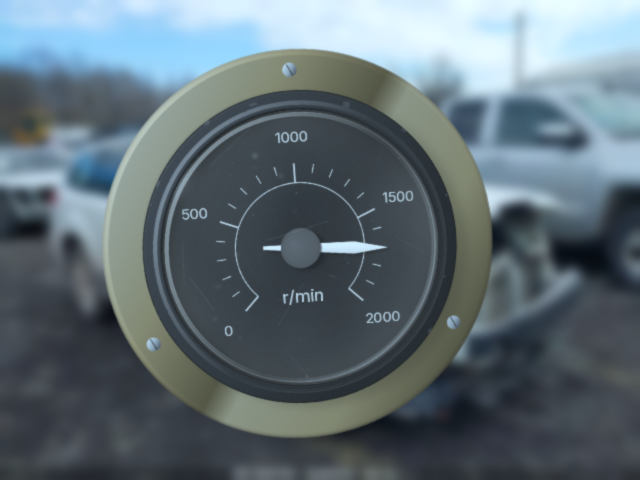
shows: 1700 rpm
